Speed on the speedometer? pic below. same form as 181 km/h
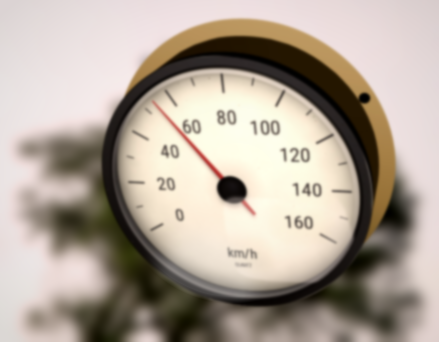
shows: 55 km/h
